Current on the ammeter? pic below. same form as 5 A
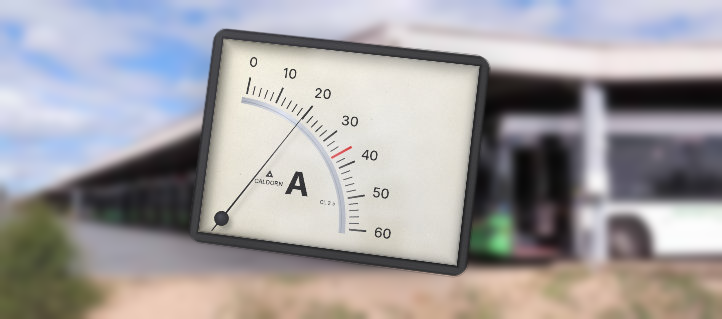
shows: 20 A
